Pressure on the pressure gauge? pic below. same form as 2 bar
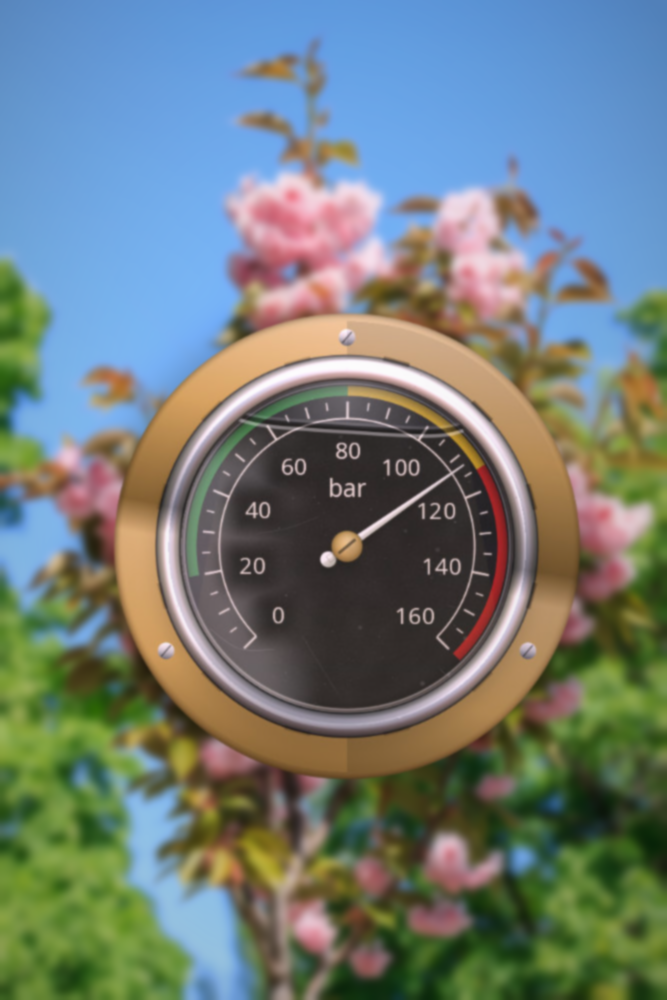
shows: 112.5 bar
